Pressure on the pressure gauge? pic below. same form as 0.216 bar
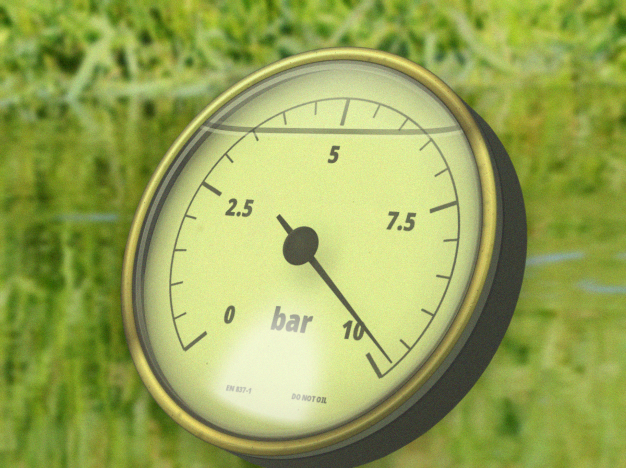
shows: 9.75 bar
